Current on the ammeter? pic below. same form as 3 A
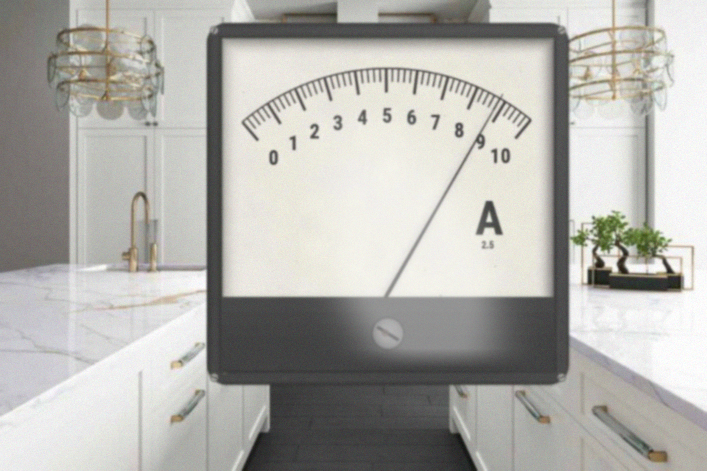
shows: 8.8 A
